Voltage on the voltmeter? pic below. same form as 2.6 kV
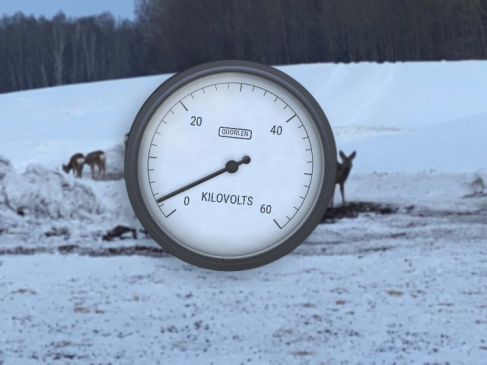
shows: 3 kV
